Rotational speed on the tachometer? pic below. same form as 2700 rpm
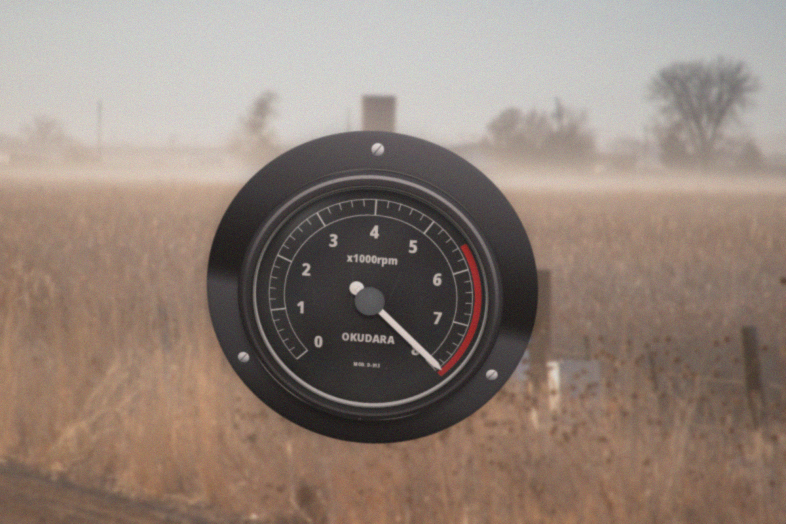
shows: 7900 rpm
